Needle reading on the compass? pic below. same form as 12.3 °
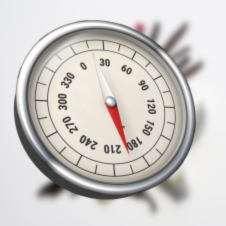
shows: 195 °
